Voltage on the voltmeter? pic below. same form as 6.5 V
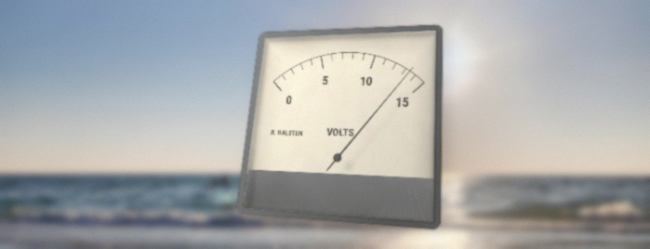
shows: 13.5 V
